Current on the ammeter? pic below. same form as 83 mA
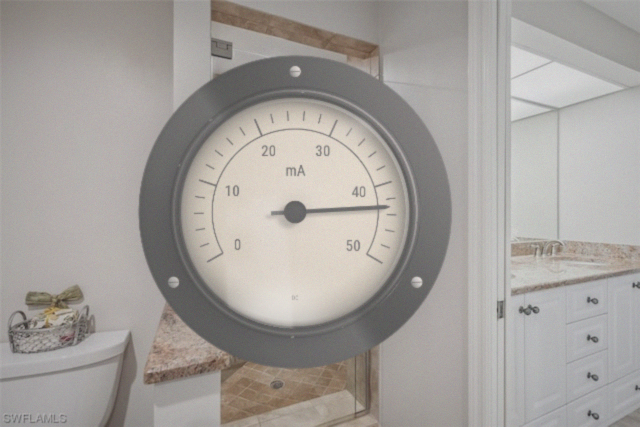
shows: 43 mA
